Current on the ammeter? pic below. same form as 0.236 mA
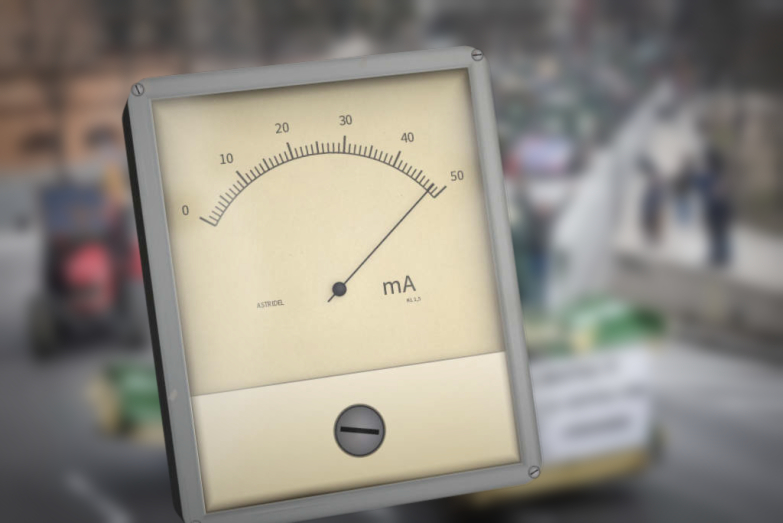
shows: 48 mA
